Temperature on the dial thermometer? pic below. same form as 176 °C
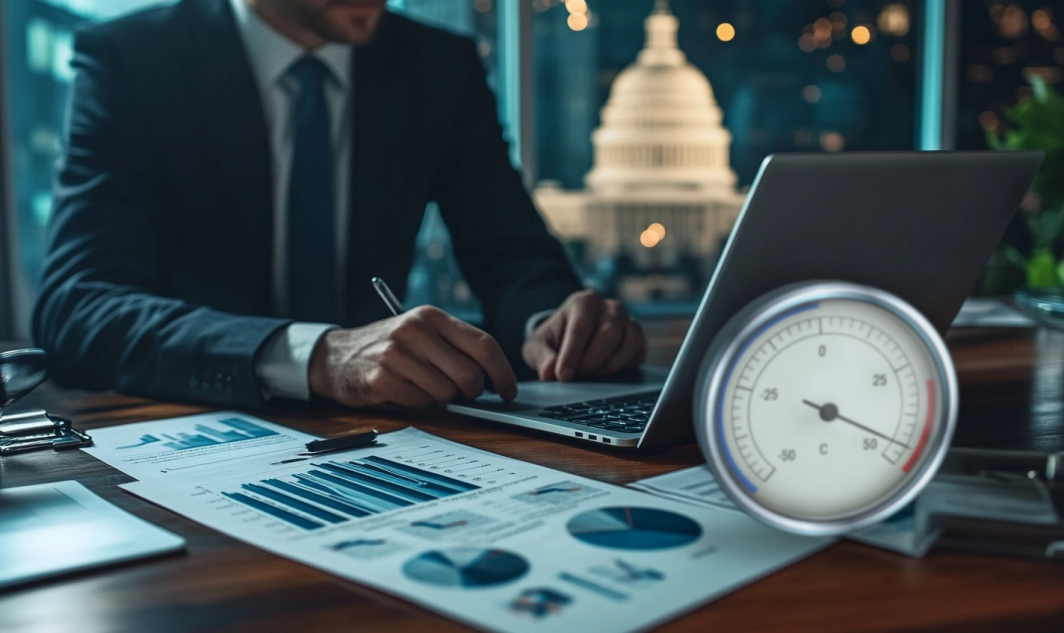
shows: 45 °C
